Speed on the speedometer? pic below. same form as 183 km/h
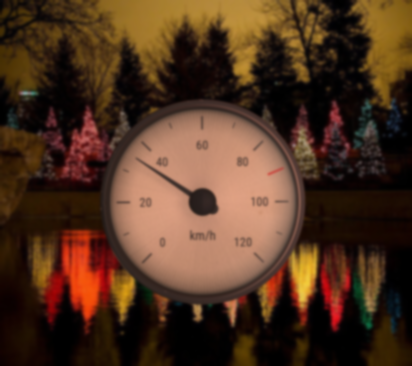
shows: 35 km/h
